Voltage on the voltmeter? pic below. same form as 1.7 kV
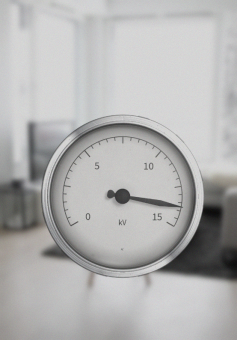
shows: 13.75 kV
